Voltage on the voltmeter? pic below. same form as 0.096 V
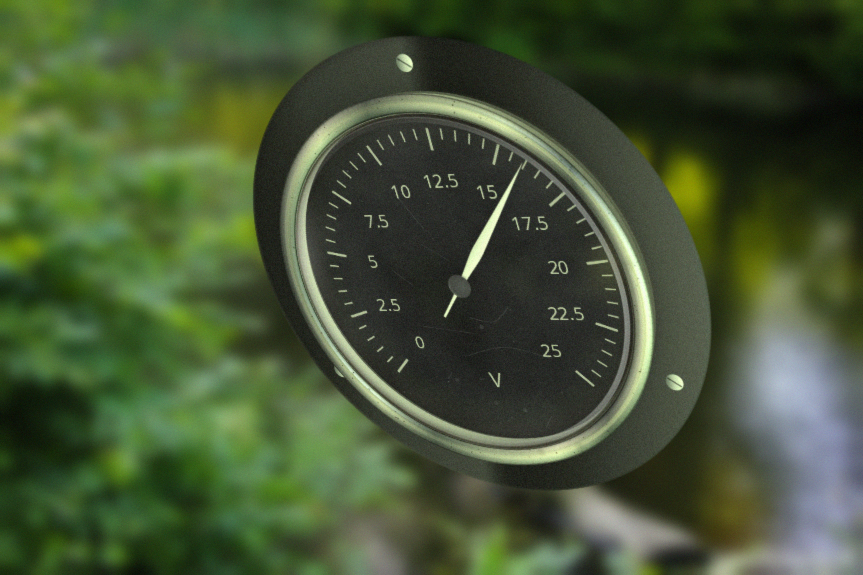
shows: 16 V
